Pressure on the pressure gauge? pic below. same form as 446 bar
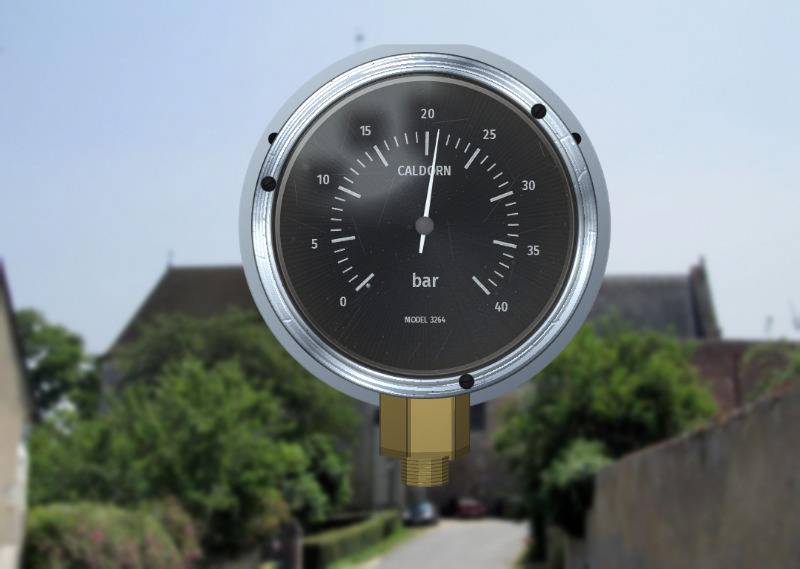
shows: 21 bar
